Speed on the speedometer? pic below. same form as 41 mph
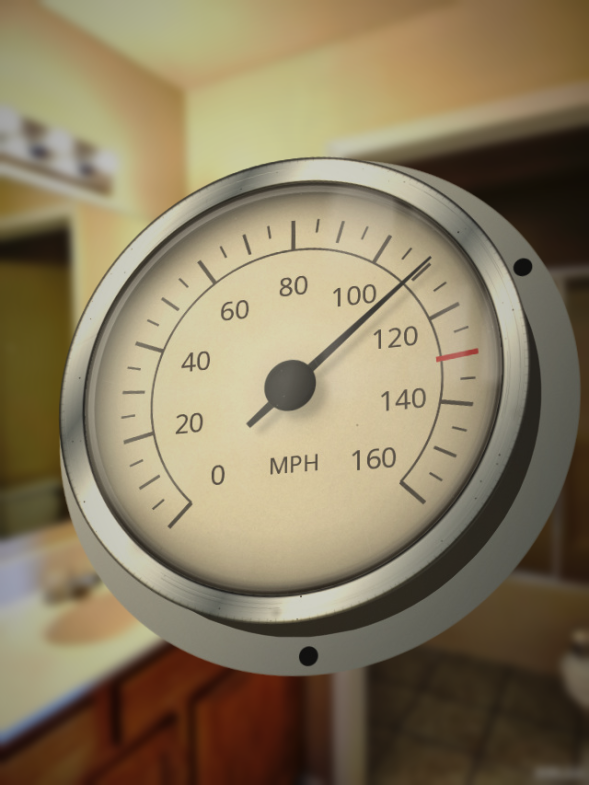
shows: 110 mph
